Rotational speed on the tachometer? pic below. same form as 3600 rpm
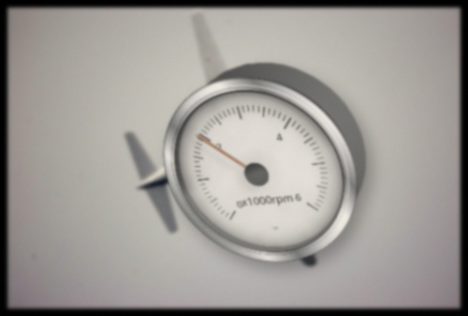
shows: 2000 rpm
